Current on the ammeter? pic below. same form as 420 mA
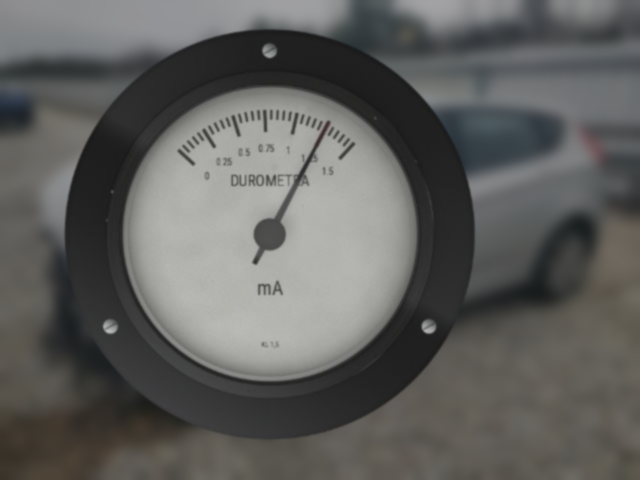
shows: 1.25 mA
